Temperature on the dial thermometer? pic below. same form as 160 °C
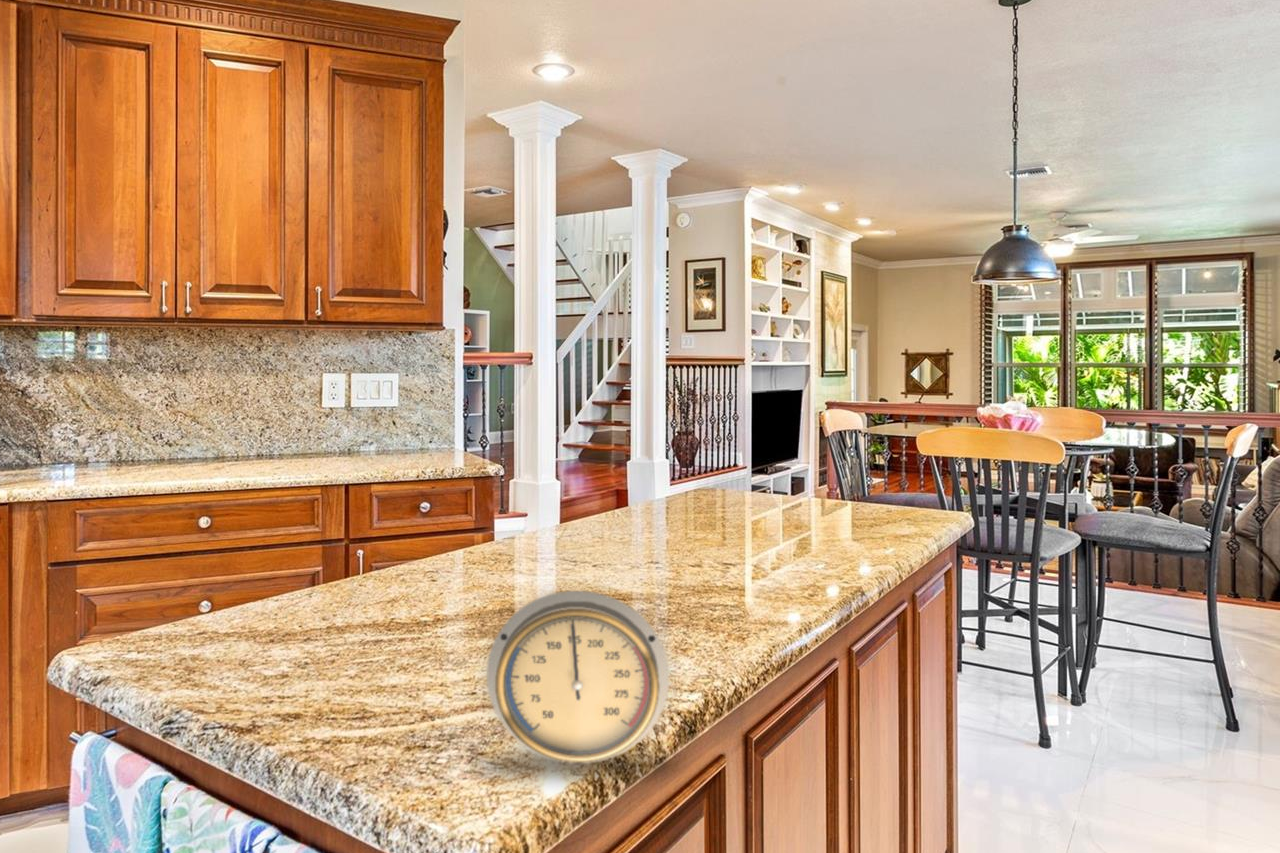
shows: 175 °C
